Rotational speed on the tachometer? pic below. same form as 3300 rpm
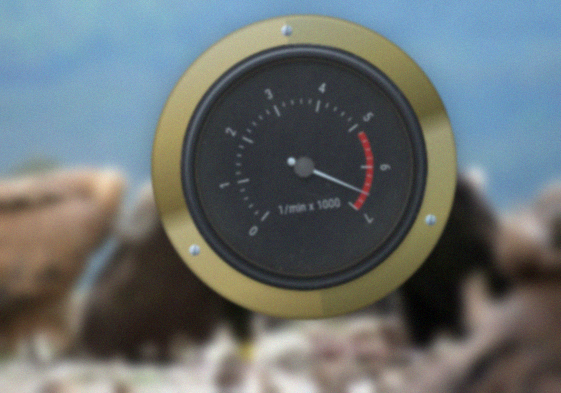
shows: 6600 rpm
